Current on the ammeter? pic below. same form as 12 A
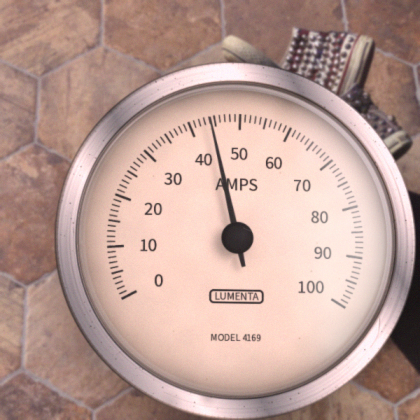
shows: 44 A
